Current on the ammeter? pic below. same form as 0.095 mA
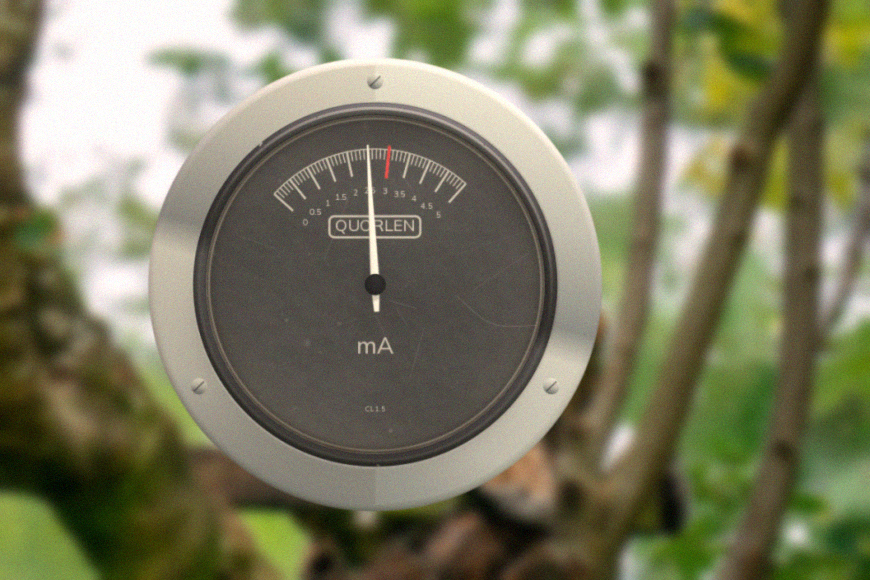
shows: 2.5 mA
